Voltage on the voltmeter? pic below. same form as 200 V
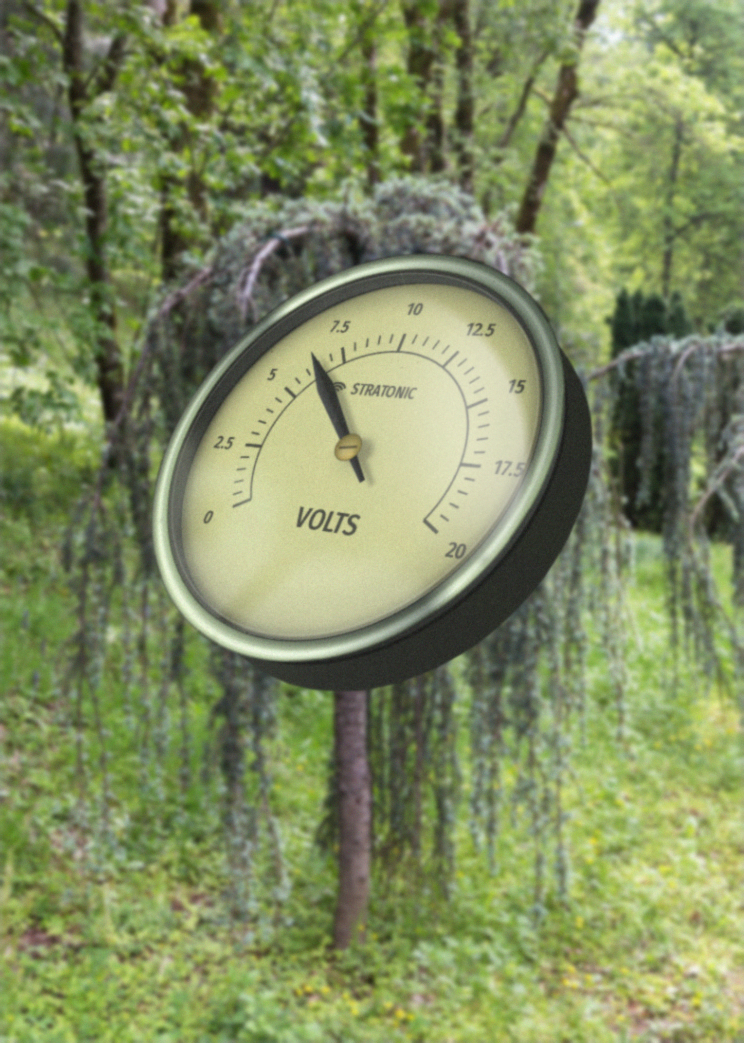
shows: 6.5 V
